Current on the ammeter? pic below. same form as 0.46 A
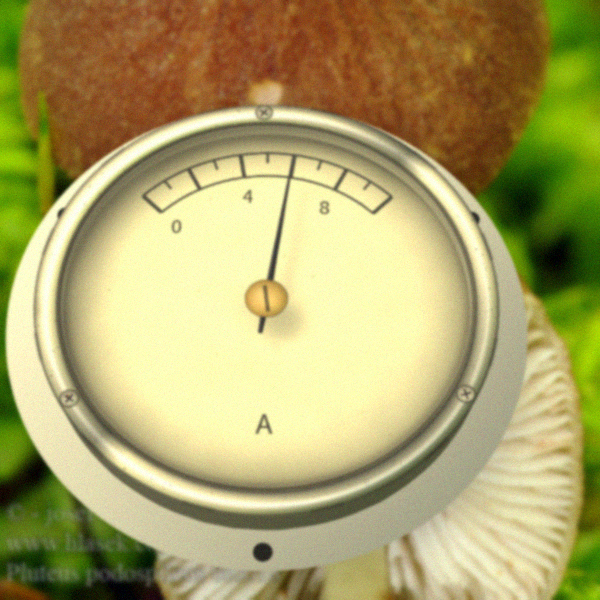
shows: 6 A
